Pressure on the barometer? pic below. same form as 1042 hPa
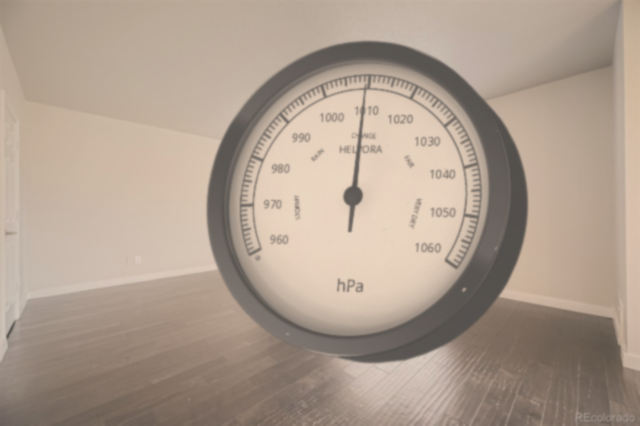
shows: 1010 hPa
